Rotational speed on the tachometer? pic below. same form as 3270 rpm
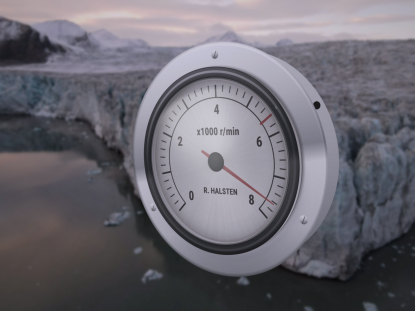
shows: 7600 rpm
